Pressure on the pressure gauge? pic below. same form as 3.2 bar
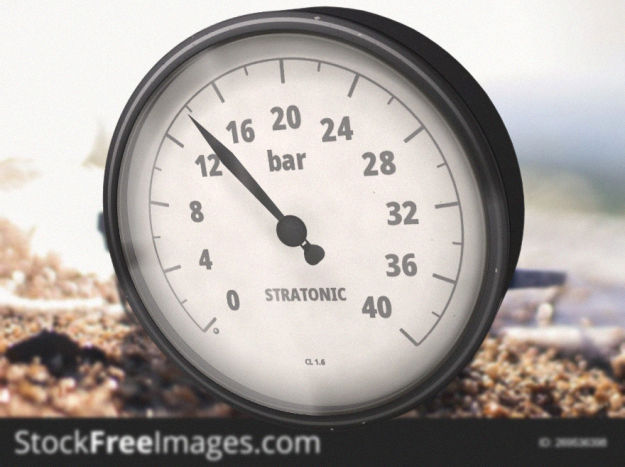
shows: 14 bar
